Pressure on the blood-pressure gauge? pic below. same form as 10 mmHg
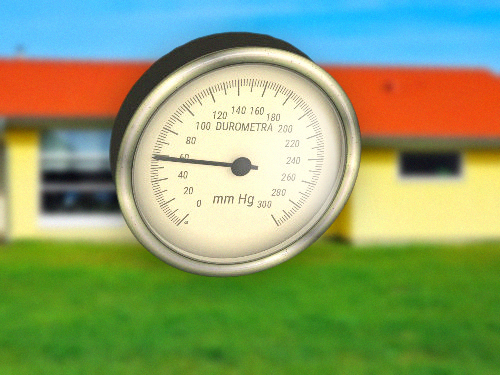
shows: 60 mmHg
